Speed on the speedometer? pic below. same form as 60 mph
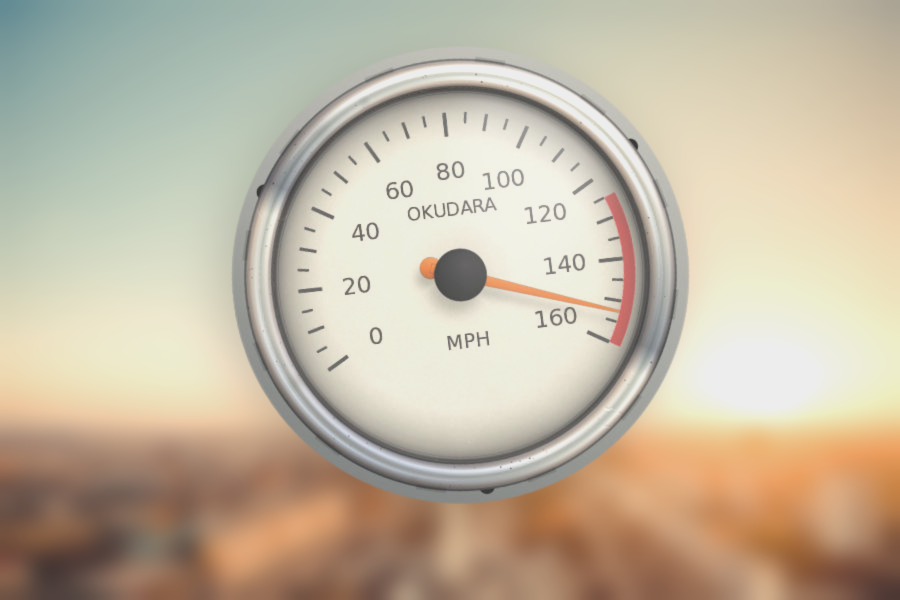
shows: 152.5 mph
